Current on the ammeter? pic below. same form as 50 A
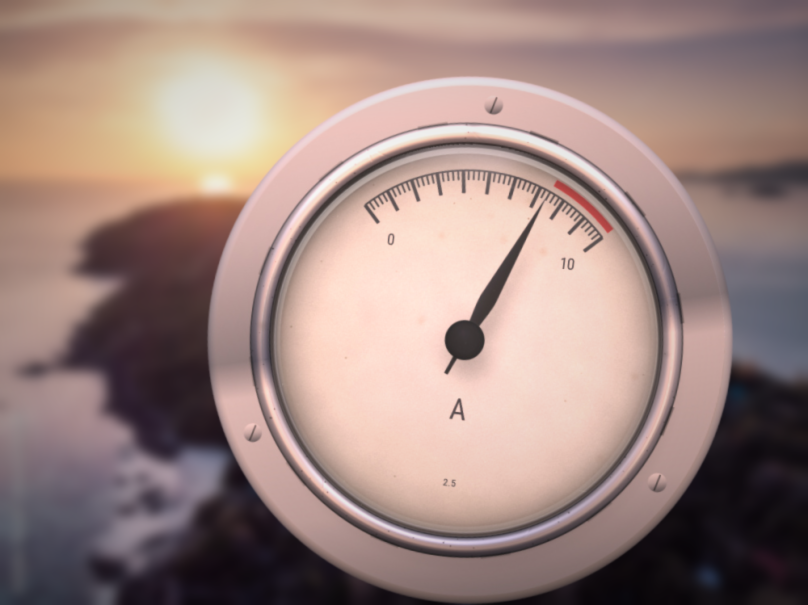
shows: 7.4 A
